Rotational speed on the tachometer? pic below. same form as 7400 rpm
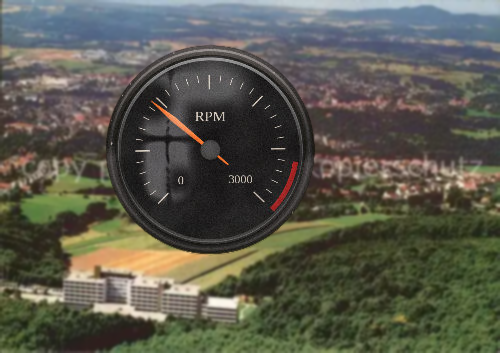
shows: 950 rpm
